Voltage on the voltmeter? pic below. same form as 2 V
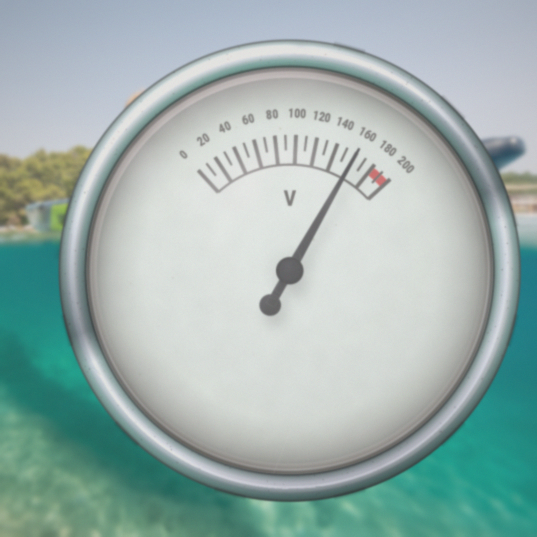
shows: 160 V
